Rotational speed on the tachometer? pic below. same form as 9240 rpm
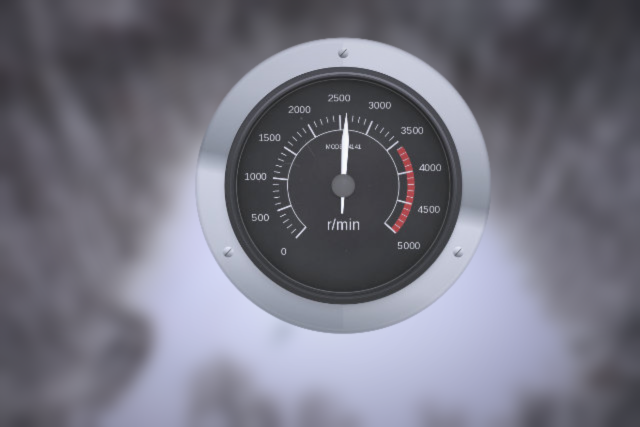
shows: 2600 rpm
